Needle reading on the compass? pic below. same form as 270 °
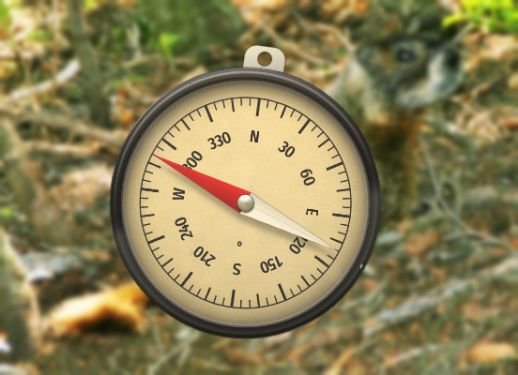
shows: 290 °
